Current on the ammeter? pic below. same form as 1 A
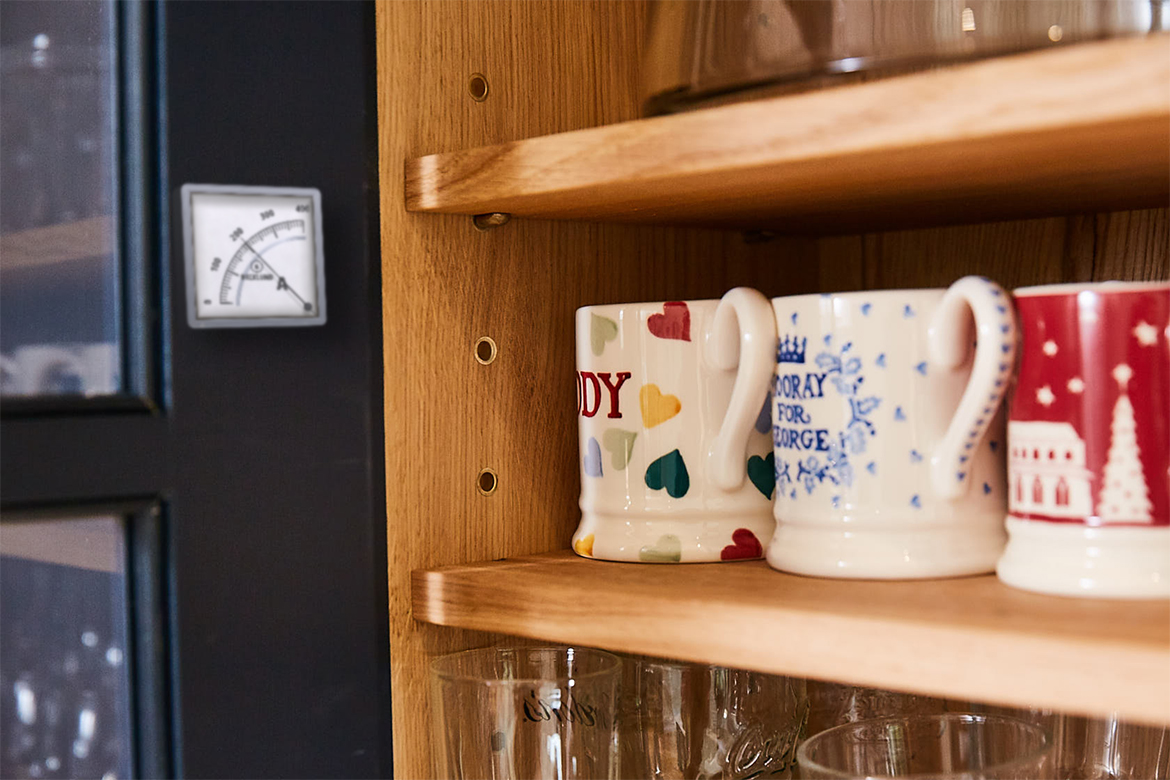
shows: 200 A
